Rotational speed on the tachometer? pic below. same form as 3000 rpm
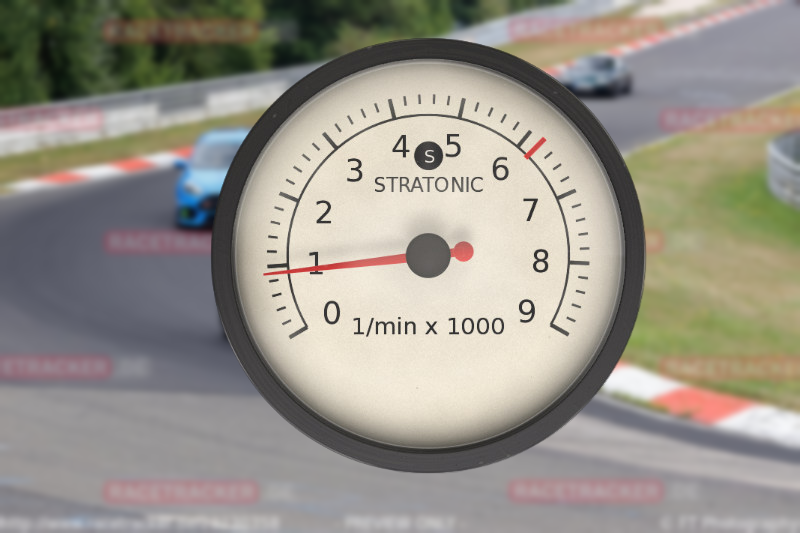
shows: 900 rpm
